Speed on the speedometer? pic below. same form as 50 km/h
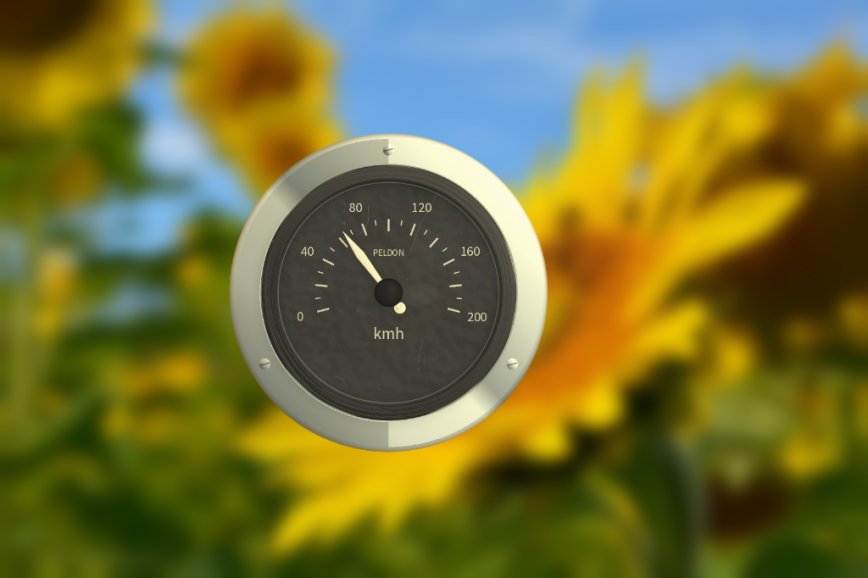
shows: 65 km/h
